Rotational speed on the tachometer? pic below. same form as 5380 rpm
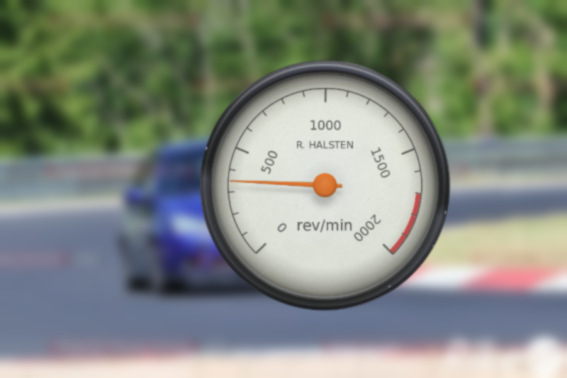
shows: 350 rpm
